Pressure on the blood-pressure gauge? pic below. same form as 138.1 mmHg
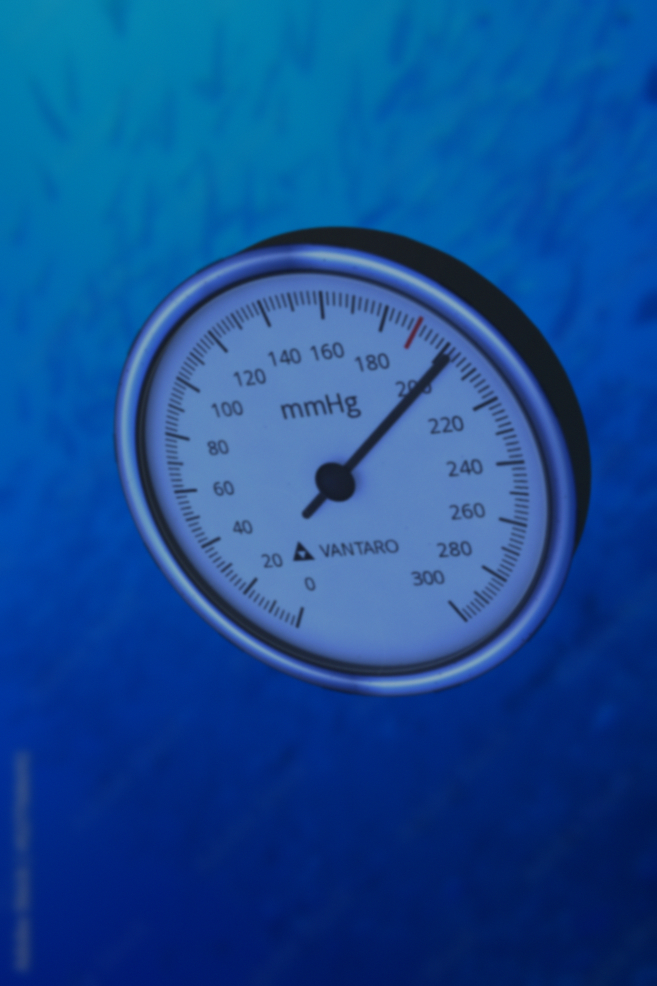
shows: 202 mmHg
